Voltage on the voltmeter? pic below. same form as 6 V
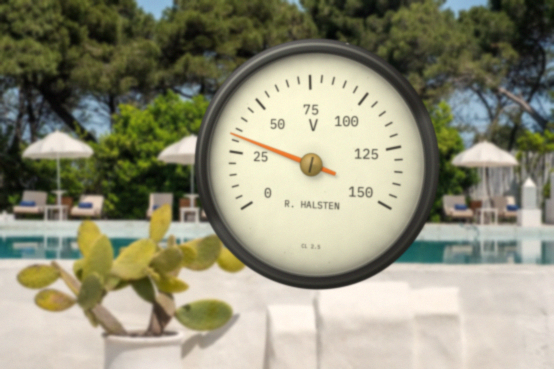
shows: 32.5 V
